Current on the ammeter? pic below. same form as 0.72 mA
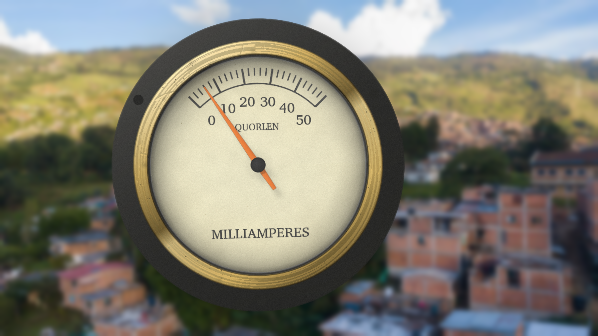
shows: 6 mA
